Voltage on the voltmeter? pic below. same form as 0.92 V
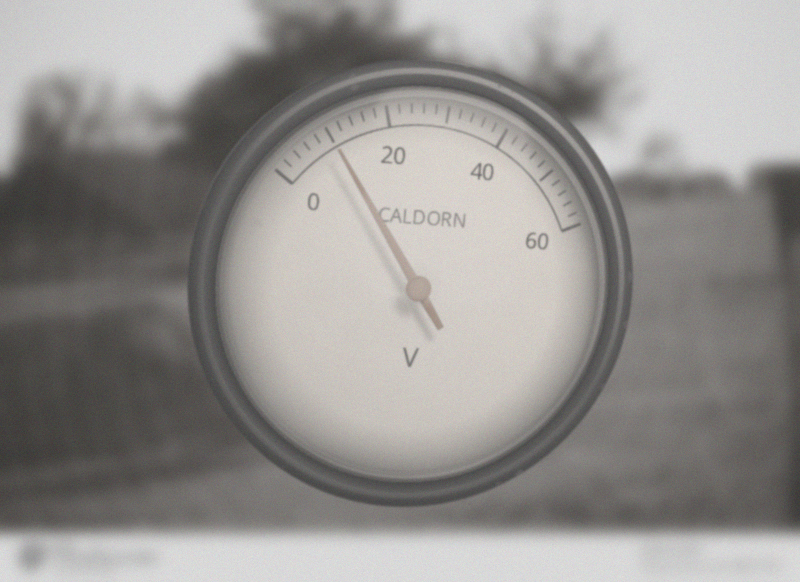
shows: 10 V
